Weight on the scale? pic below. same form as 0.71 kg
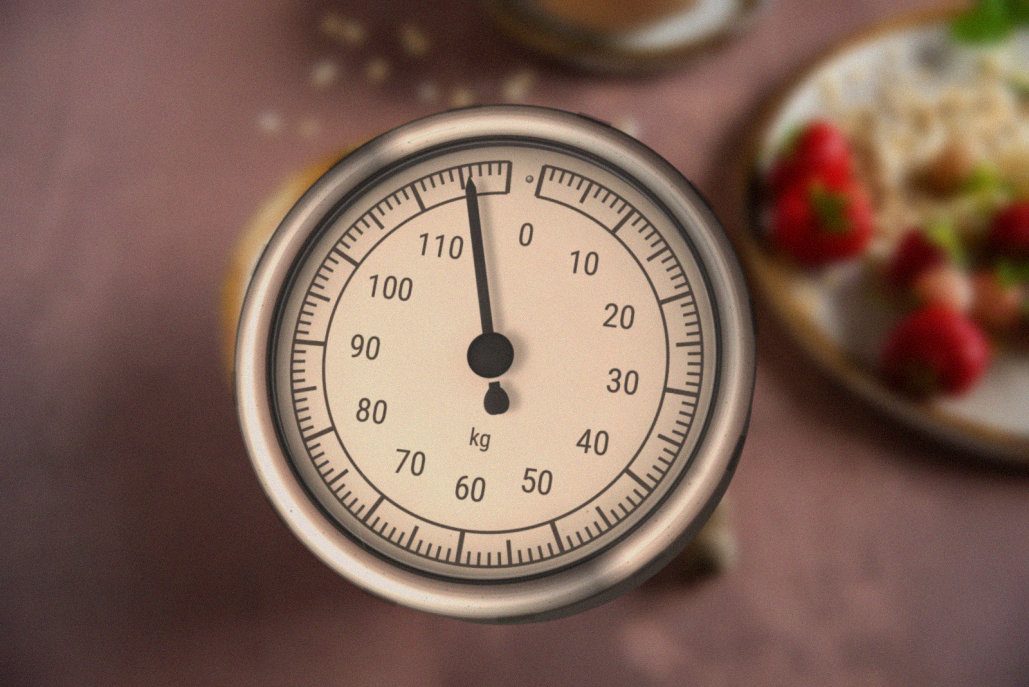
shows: 116 kg
